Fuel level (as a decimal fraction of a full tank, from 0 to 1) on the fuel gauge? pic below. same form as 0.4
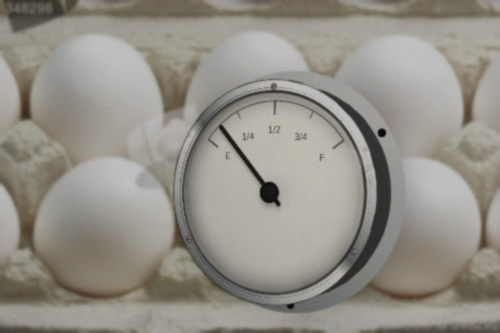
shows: 0.125
